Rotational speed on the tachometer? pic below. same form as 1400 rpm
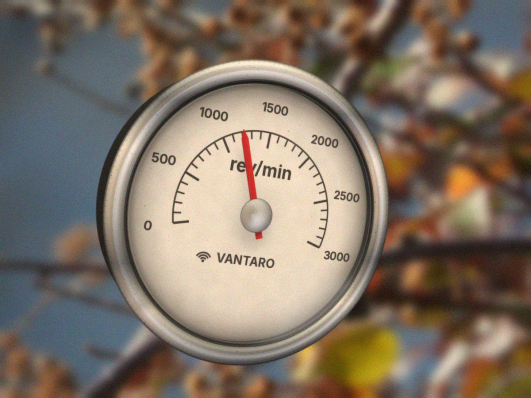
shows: 1200 rpm
